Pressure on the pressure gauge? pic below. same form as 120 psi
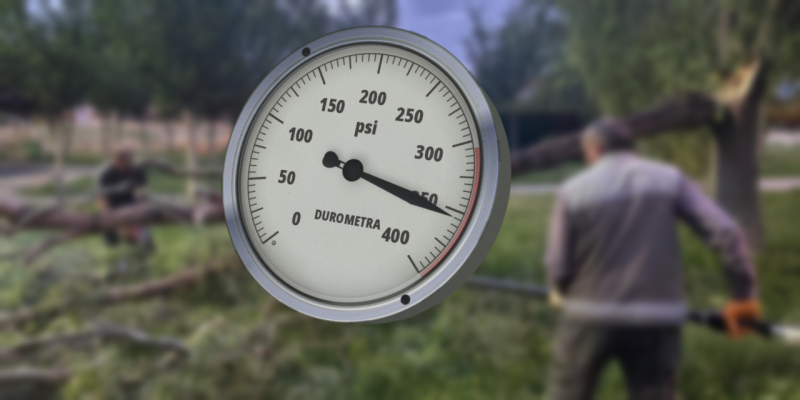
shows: 355 psi
